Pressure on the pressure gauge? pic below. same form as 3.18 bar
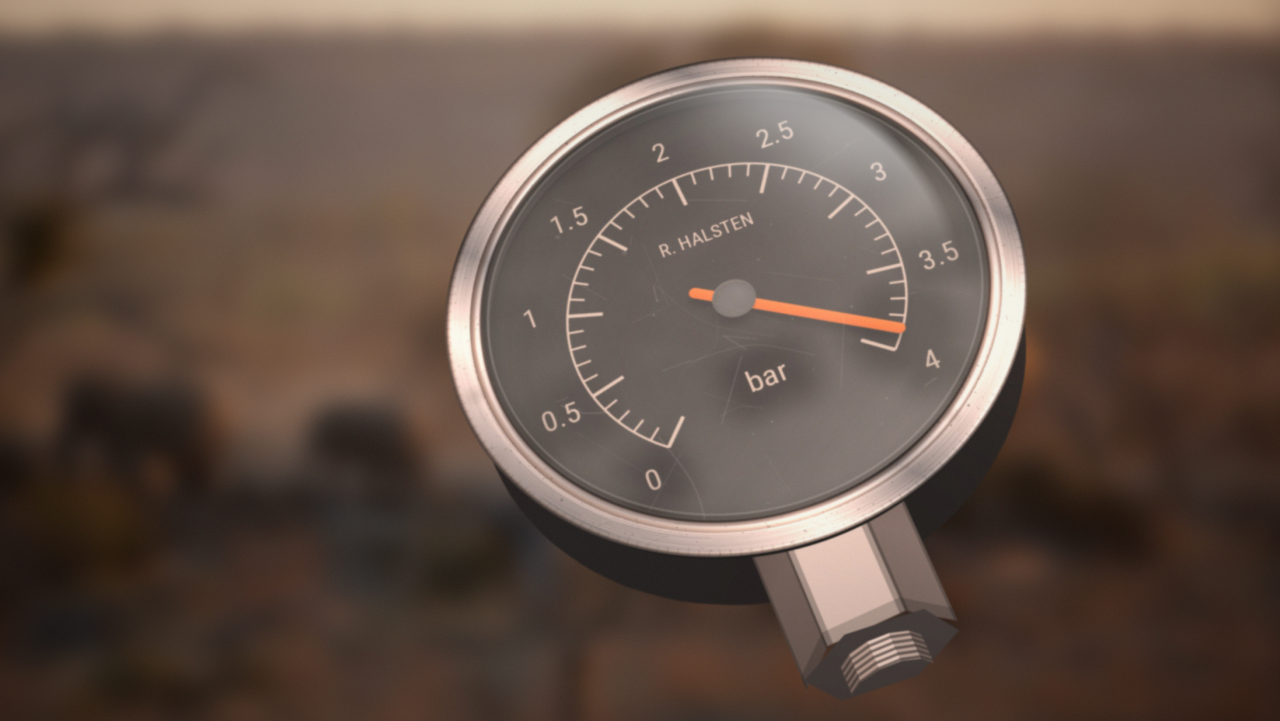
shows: 3.9 bar
